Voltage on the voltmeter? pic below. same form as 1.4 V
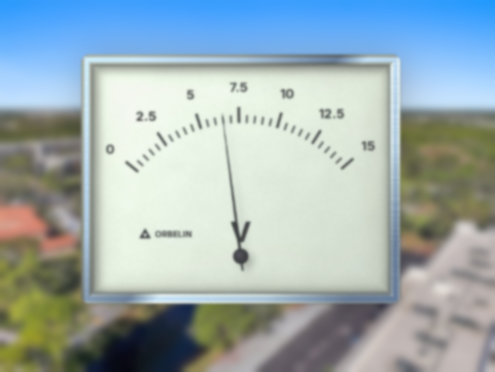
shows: 6.5 V
